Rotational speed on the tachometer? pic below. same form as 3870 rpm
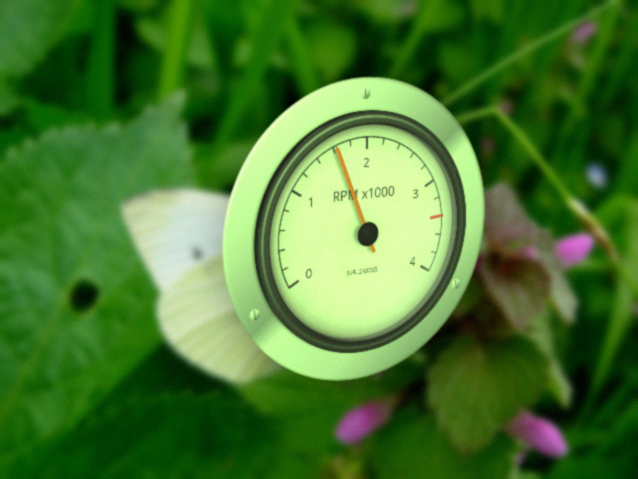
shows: 1600 rpm
